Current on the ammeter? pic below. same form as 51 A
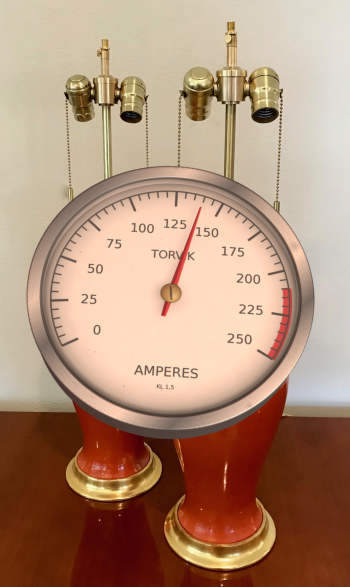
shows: 140 A
